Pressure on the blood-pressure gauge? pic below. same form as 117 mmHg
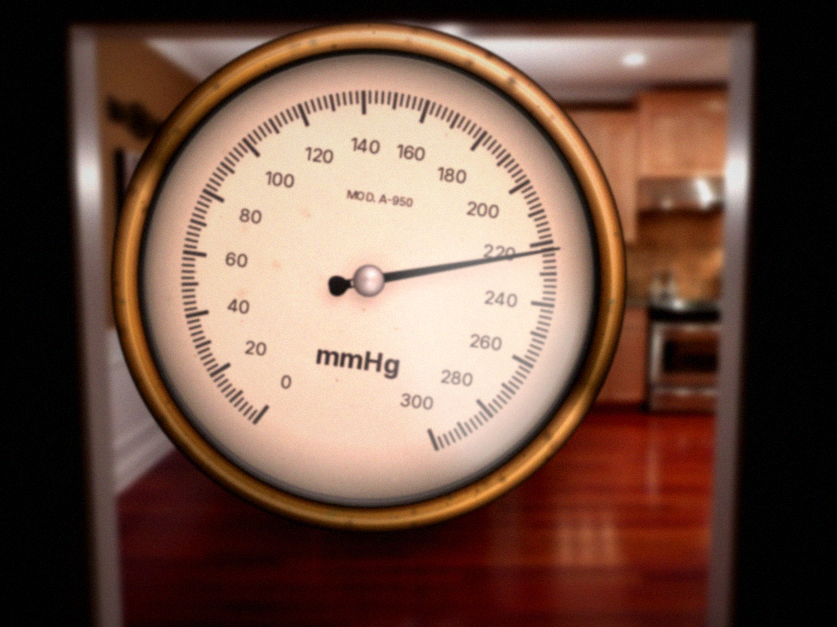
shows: 222 mmHg
